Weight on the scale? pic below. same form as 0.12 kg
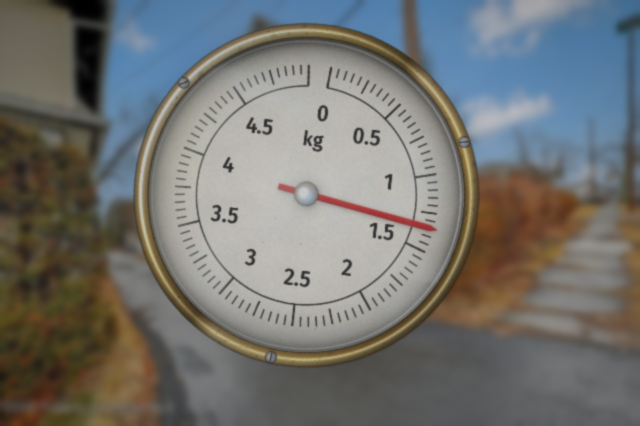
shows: 1.35 kg
